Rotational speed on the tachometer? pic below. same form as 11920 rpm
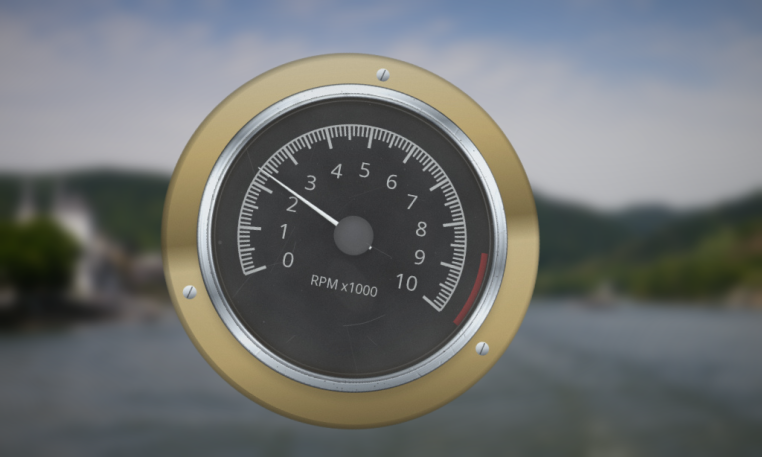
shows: 2300 rpm
